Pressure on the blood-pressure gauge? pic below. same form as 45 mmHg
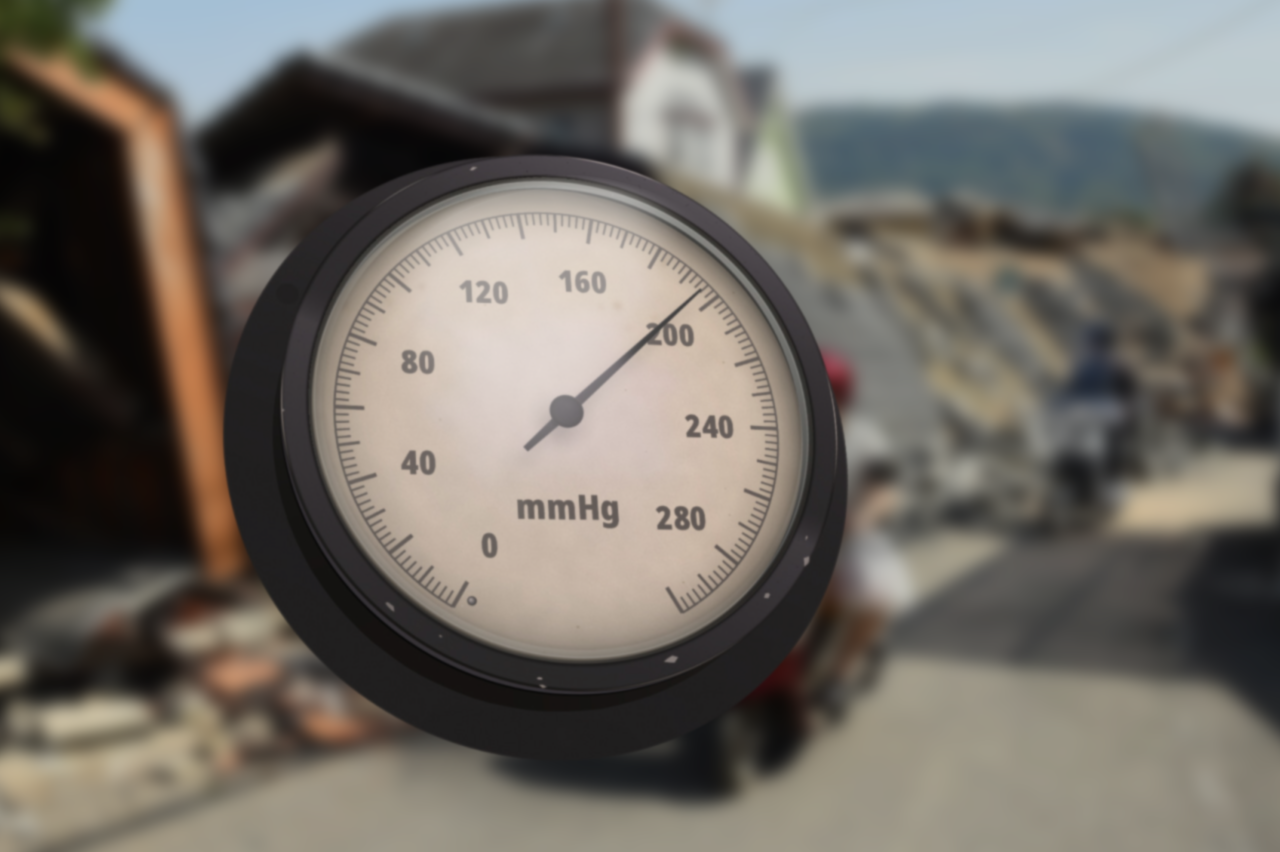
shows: 196 mmHg
